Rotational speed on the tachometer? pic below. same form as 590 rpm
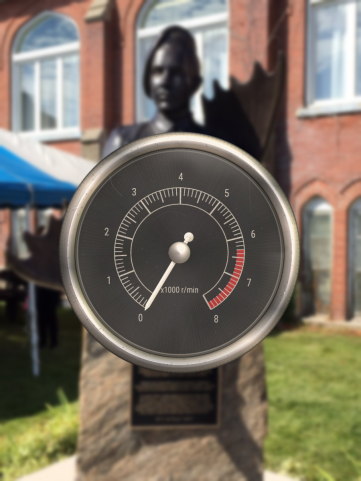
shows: 0 rpm
